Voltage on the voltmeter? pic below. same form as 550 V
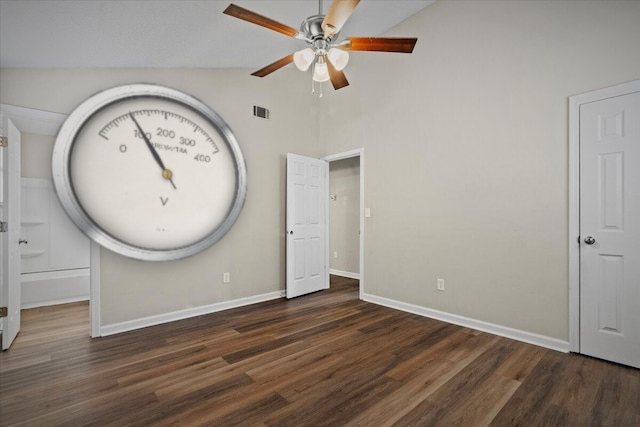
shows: 100 V
